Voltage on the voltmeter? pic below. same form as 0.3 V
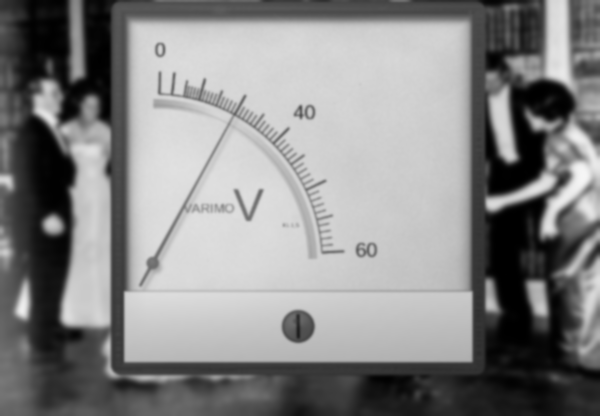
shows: 30 V
